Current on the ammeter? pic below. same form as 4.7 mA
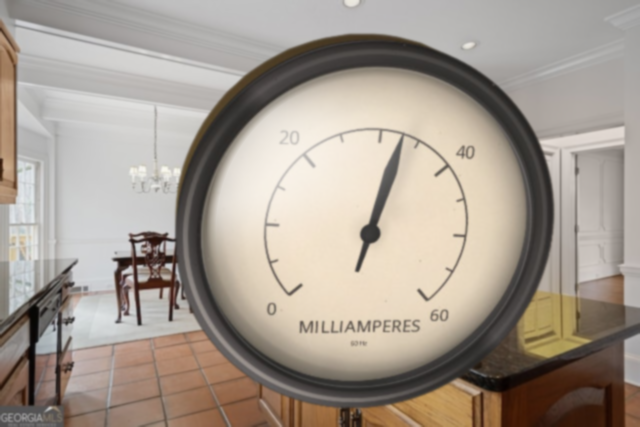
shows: 32.5 mA
